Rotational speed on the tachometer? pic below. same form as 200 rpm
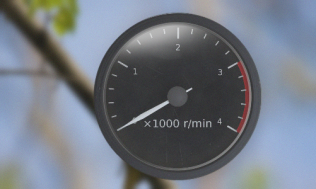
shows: 0 rpm
